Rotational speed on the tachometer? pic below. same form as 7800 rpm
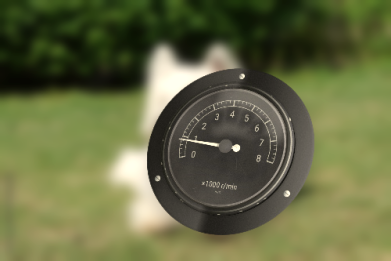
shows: 800 rpm
